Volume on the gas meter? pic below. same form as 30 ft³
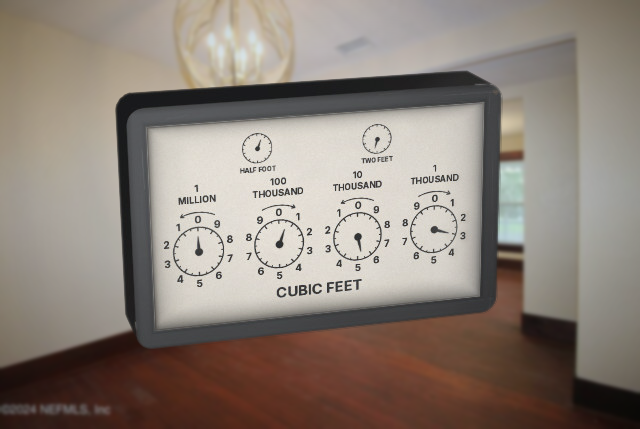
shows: 5300 ft³
